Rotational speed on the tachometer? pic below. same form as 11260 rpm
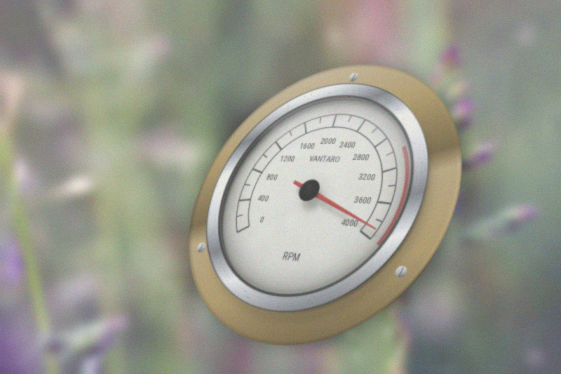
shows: 3900 rpm
